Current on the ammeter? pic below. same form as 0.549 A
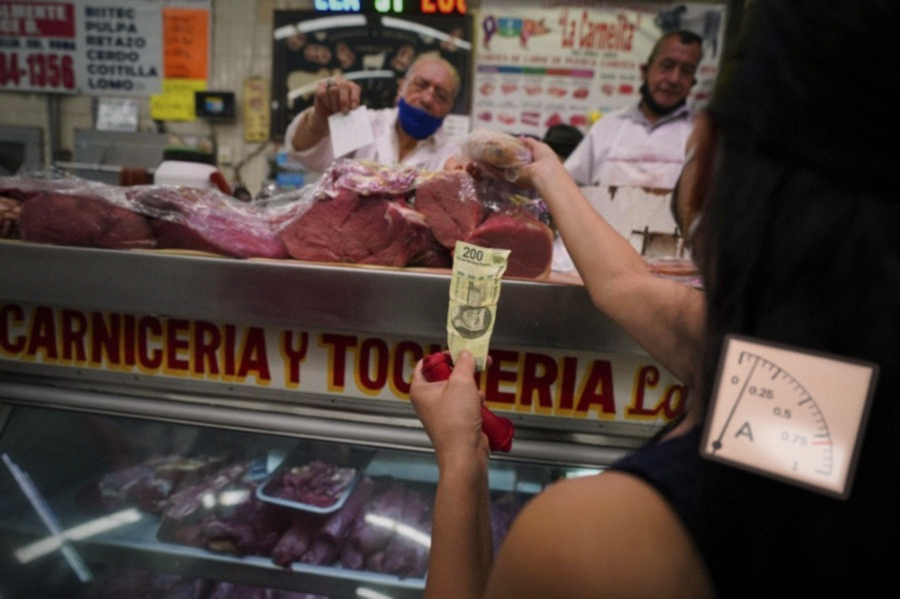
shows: 0.1 A
